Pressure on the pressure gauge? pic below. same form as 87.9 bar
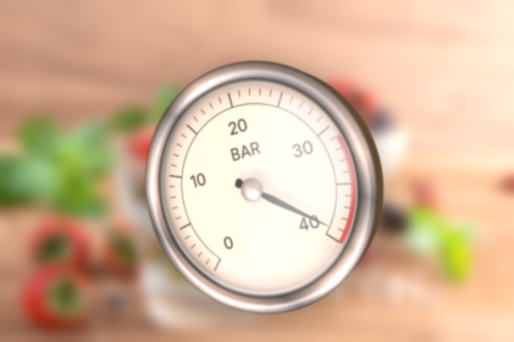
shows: 39 bar
